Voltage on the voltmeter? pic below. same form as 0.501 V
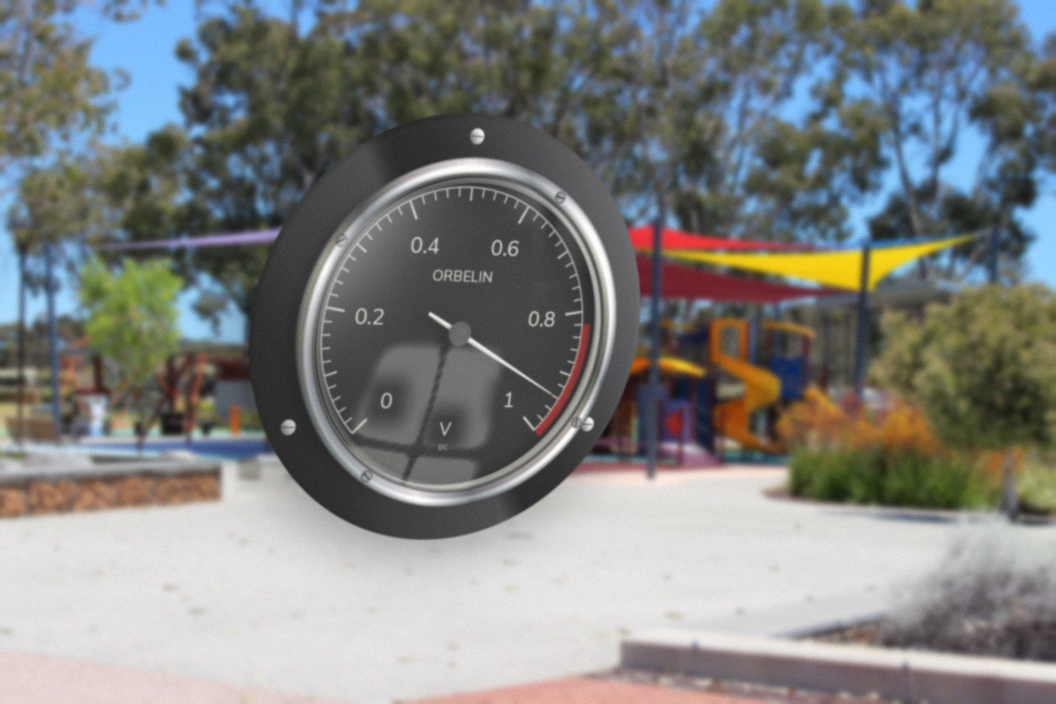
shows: 0.94 V
